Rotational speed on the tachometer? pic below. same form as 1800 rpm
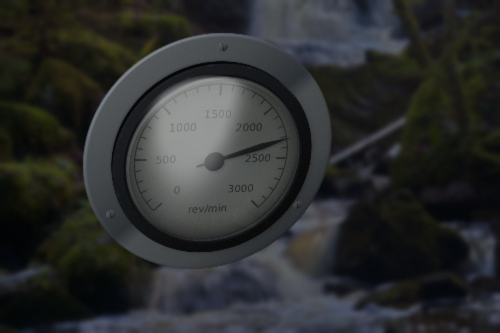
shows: 2300 rpm
